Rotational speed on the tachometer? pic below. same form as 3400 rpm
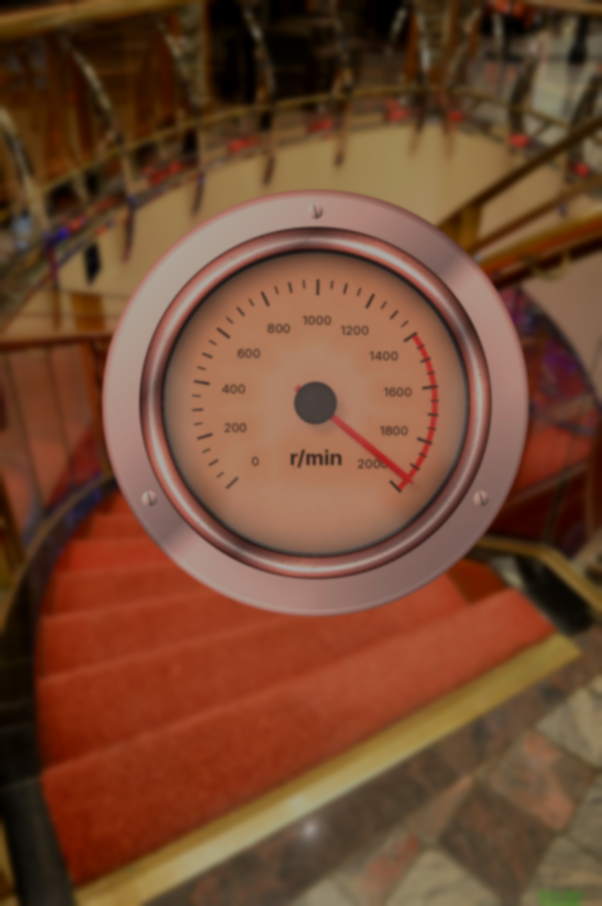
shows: 1950 rpm
